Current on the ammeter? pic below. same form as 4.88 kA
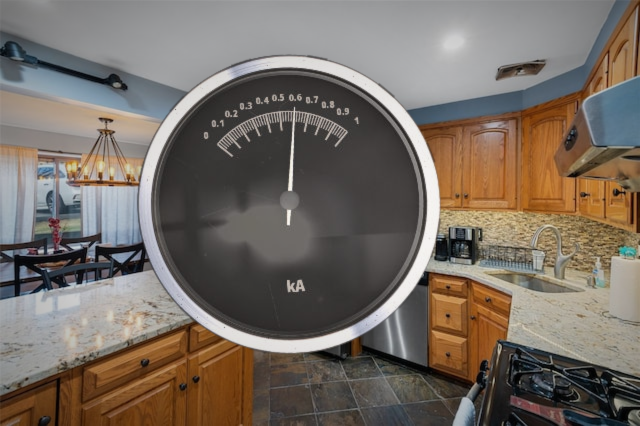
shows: 0.6 kA
